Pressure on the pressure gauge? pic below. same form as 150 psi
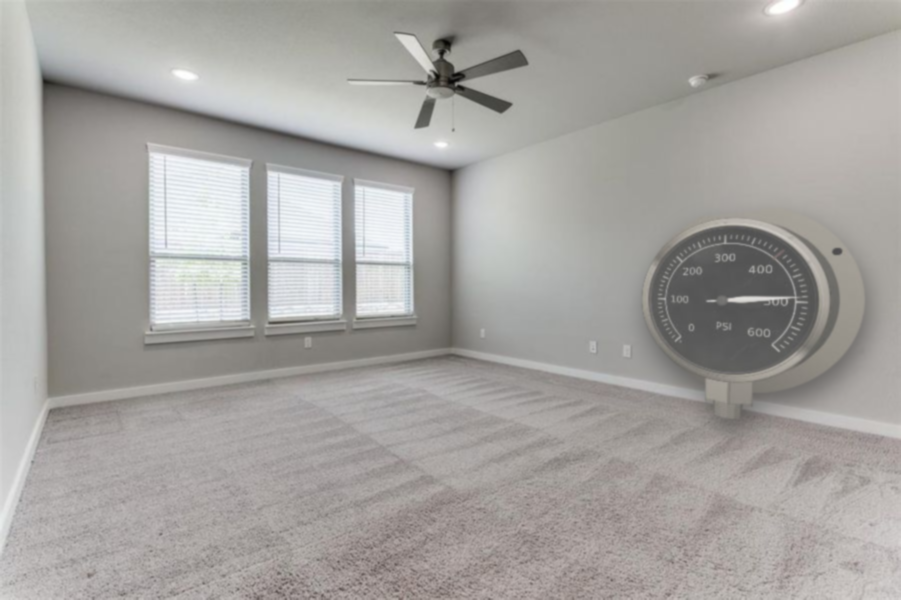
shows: 490 psi
